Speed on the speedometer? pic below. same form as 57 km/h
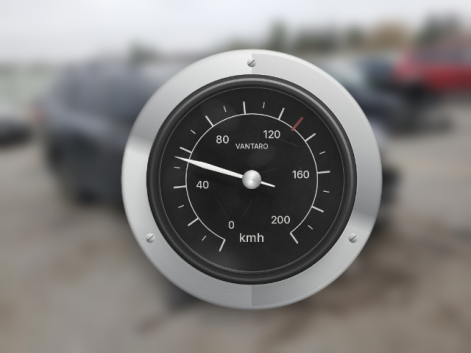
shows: 55 km/h
